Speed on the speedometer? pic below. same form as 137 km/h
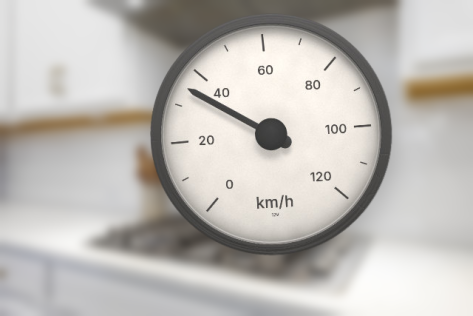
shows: 35 km/h
